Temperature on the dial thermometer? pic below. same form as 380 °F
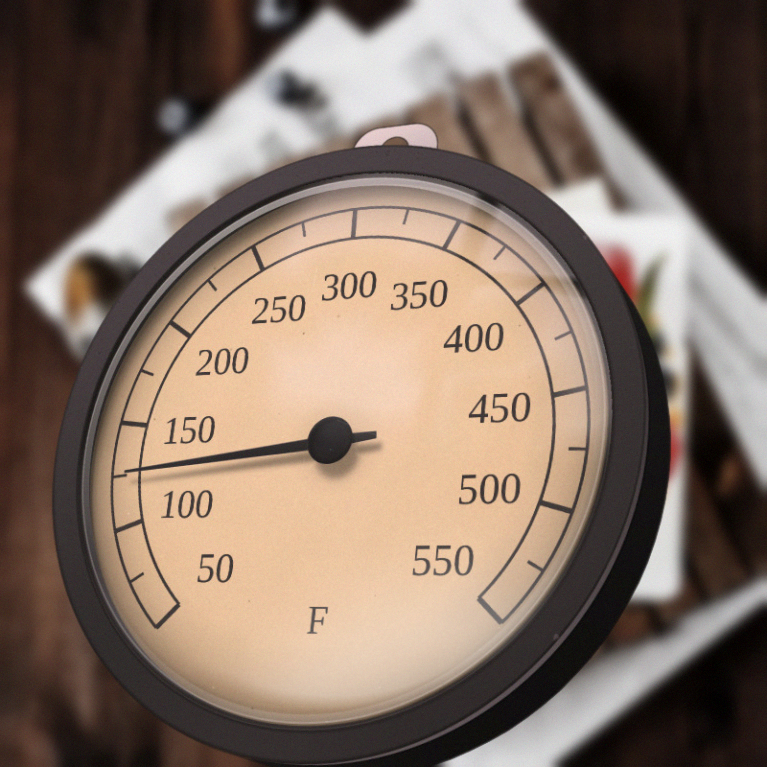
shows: 125 °F
